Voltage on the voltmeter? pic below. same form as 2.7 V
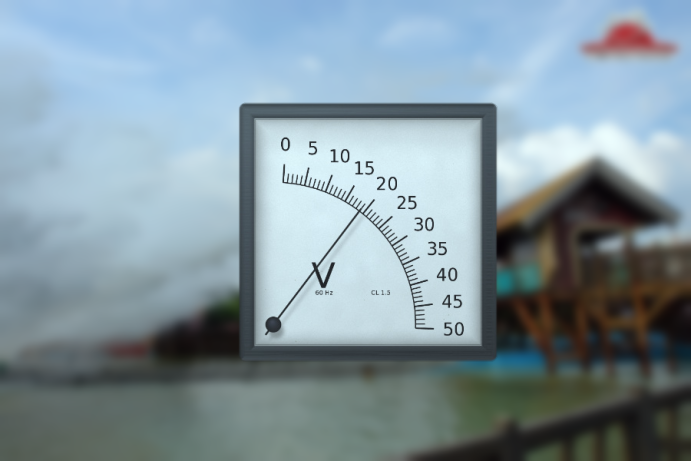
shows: 19 V
